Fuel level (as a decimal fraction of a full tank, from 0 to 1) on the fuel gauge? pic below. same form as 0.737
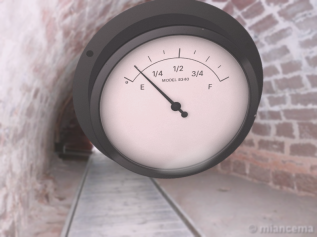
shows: 0.125
